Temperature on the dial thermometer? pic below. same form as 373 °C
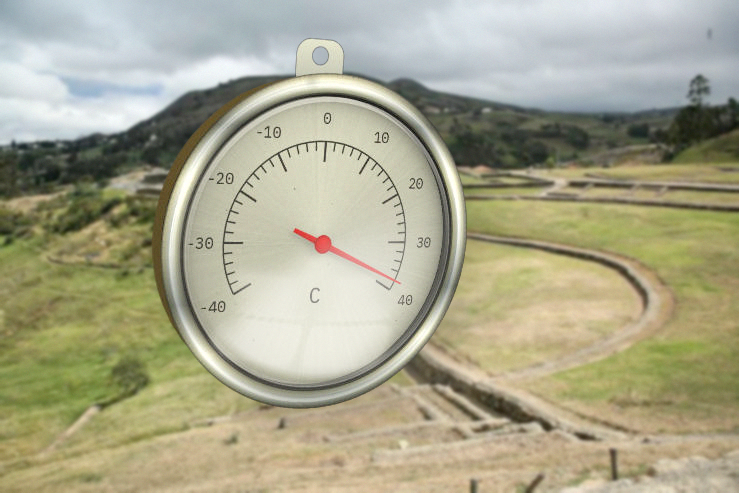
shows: 38 °C
